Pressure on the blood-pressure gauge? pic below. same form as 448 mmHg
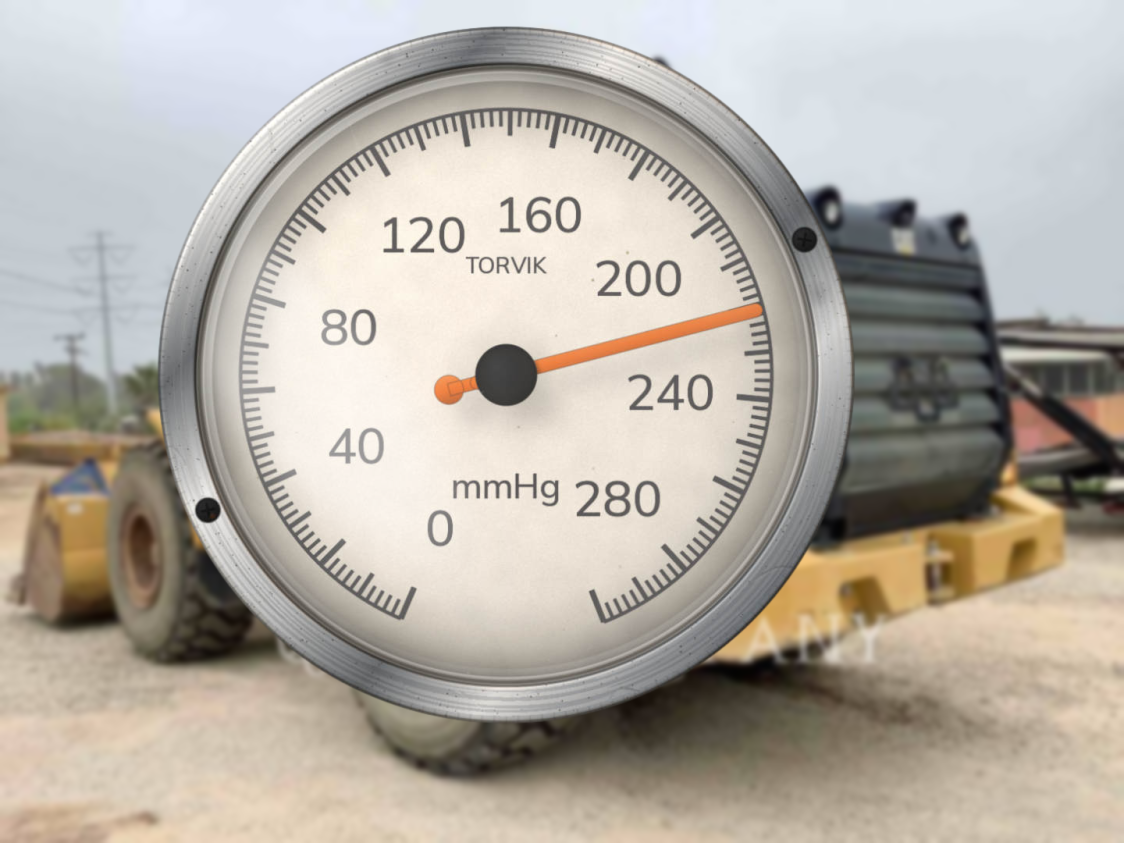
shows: 221 mmHg
